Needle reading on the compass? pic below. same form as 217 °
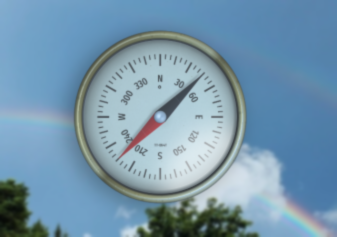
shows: 225 °
